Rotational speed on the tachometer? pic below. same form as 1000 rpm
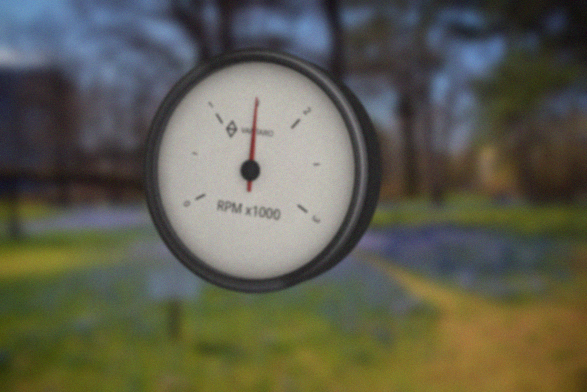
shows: 1500 rpm
